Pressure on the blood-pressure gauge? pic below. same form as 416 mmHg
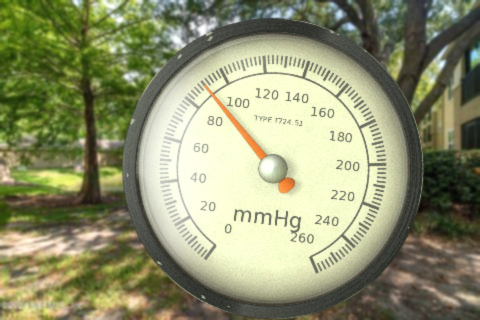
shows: 90 mmHg
